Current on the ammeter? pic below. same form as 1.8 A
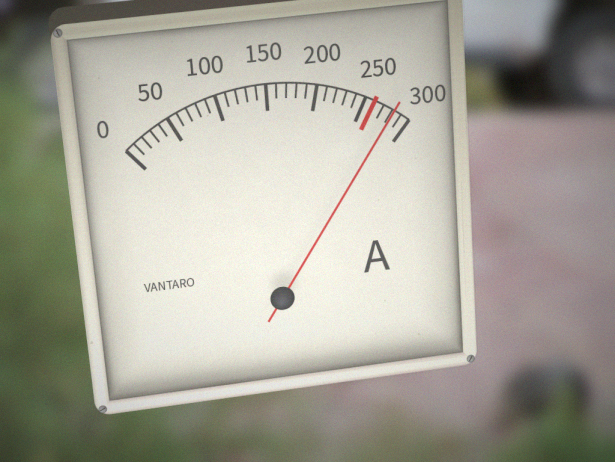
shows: 280 A
